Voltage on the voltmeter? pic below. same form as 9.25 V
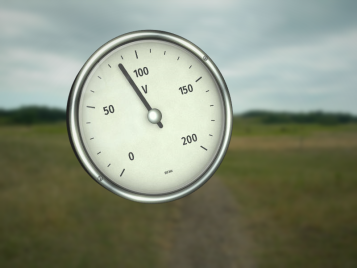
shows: 85 V
